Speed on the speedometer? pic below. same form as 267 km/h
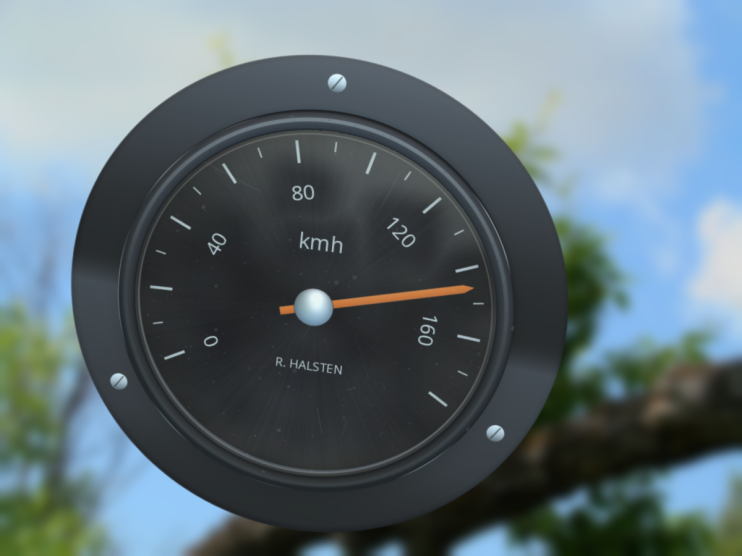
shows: 145 km/h
